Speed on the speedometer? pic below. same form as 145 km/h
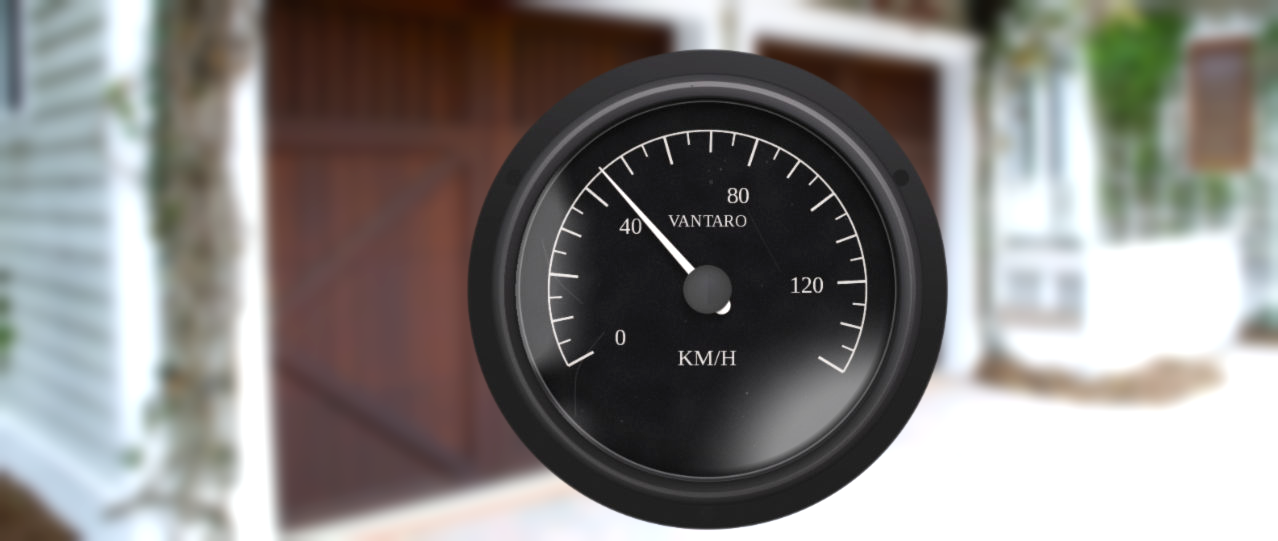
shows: 45 km/h
